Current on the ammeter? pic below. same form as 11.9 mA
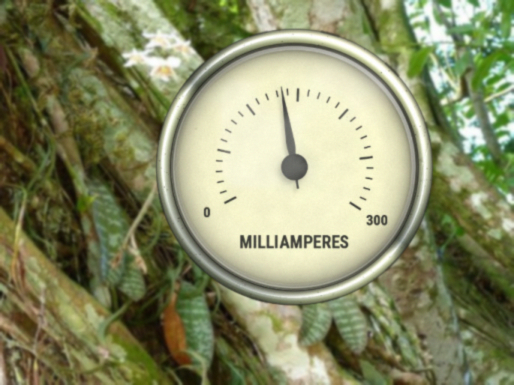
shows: 135 mA
